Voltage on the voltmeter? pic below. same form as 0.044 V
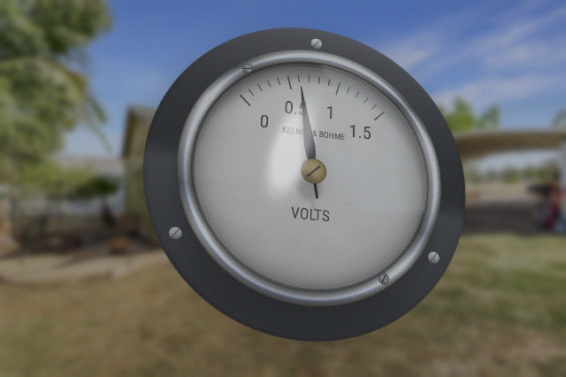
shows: 0.6 V
